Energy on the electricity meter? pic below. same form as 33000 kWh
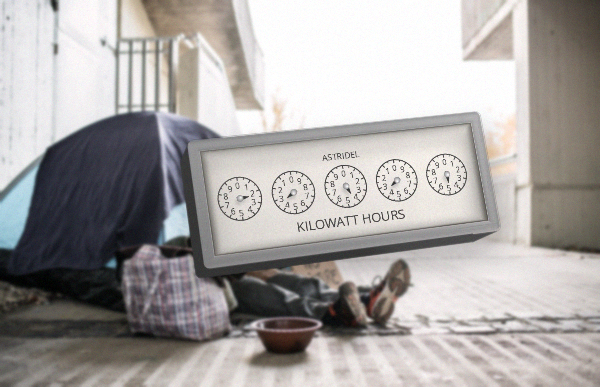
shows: 23435 kWh
